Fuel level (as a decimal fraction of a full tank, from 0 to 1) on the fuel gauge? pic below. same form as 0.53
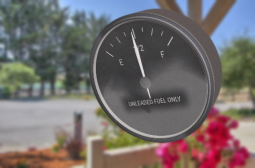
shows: 0.5
